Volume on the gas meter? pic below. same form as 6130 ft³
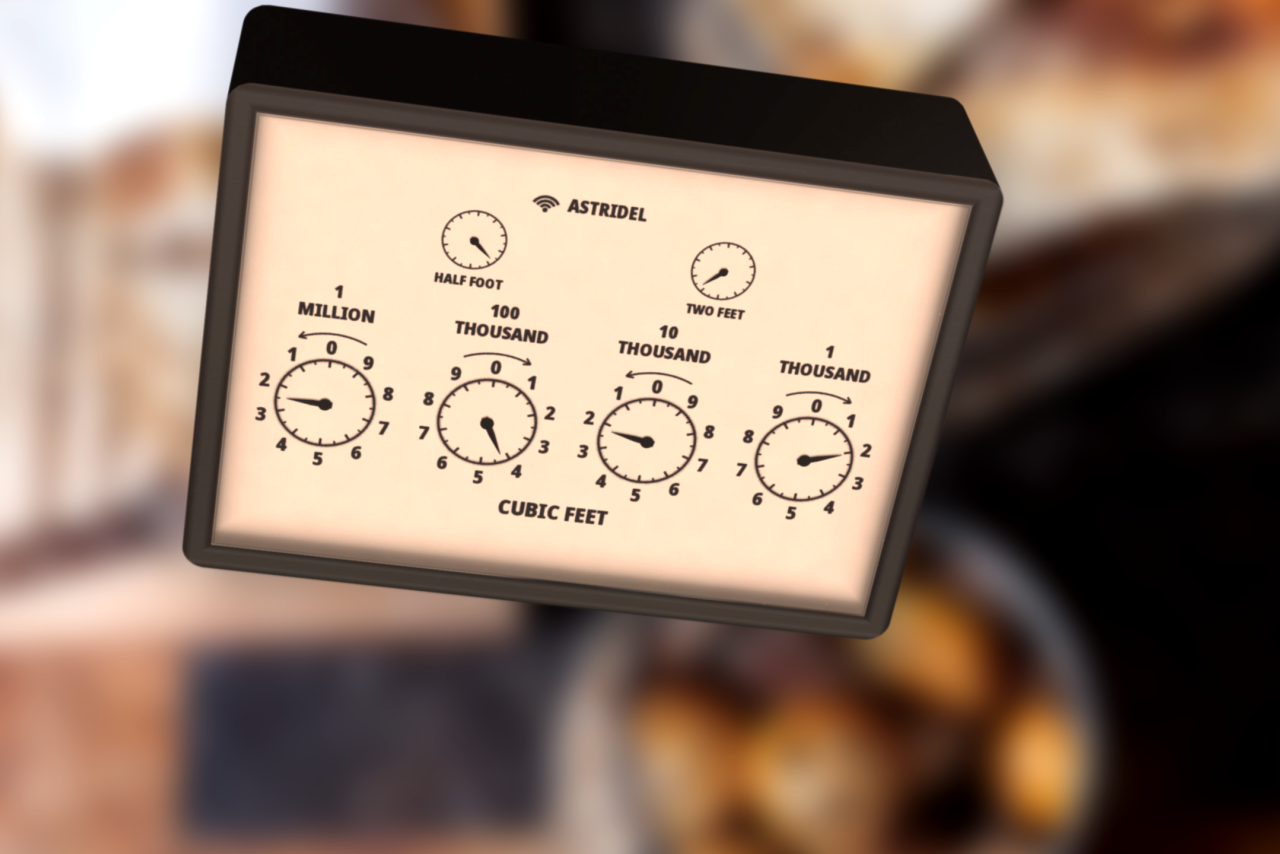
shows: 242200 ft³
